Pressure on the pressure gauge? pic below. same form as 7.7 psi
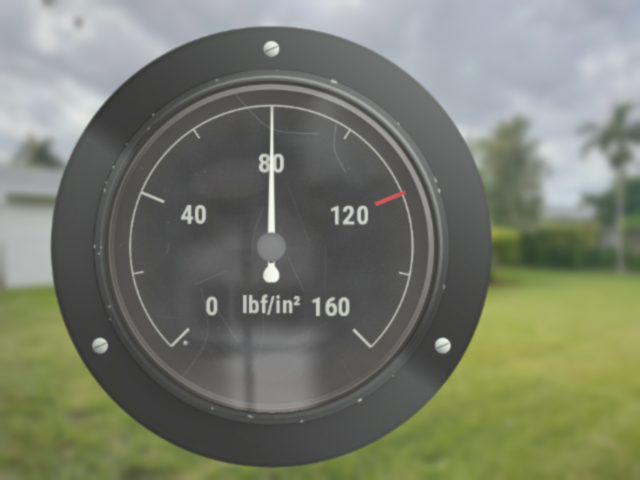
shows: 80 psi
